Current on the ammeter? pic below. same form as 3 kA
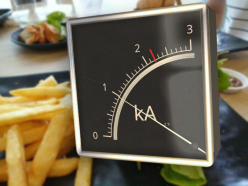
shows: 1 kA
